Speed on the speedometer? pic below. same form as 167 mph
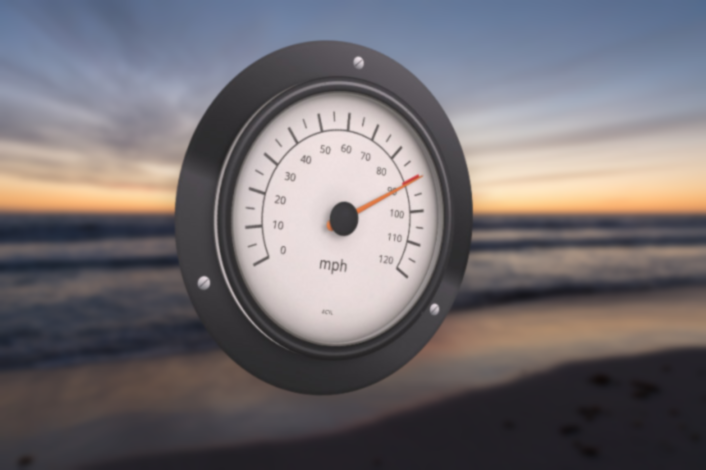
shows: 90 mph
